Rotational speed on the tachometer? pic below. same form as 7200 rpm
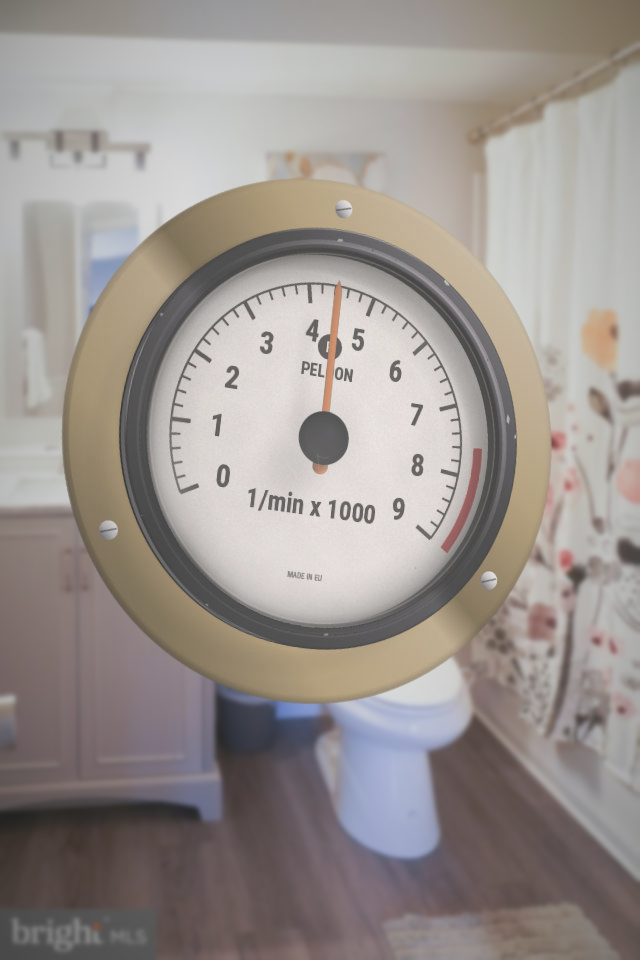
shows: 4400 rpm
